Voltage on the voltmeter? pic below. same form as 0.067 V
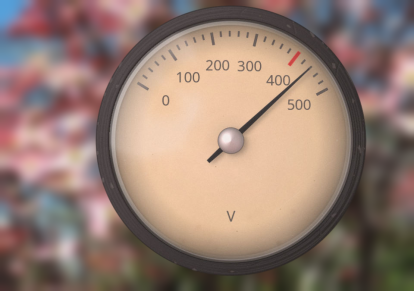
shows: 440 V
